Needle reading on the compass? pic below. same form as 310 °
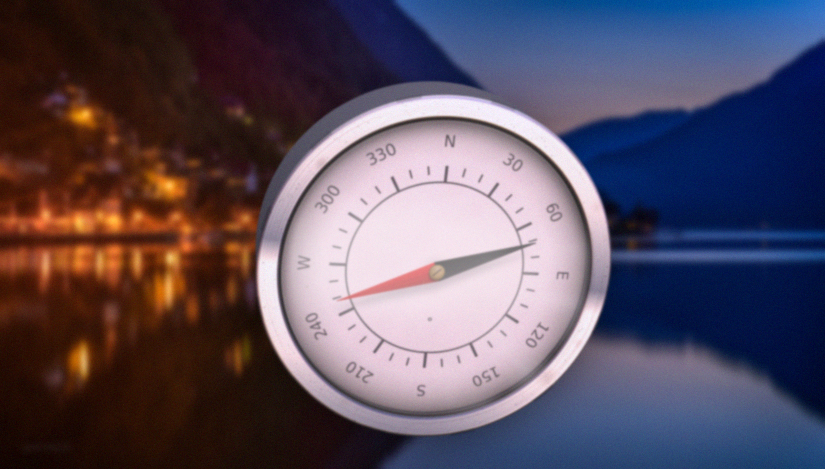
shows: 250 °
